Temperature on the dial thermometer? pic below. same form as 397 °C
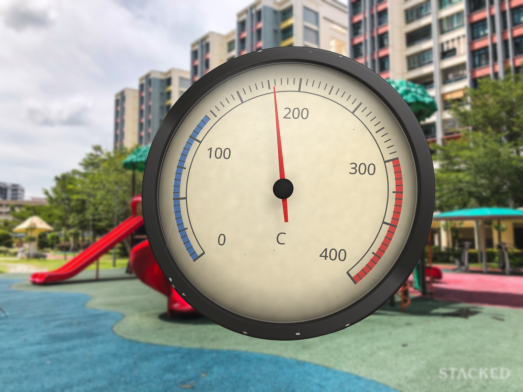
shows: 180 °C
